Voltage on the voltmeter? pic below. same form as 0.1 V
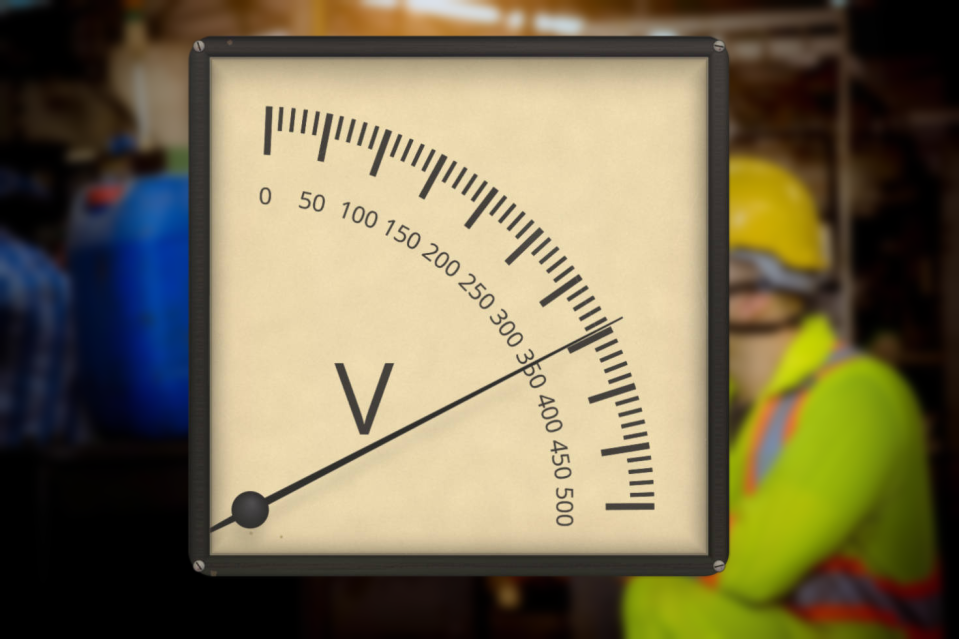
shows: 345 V
